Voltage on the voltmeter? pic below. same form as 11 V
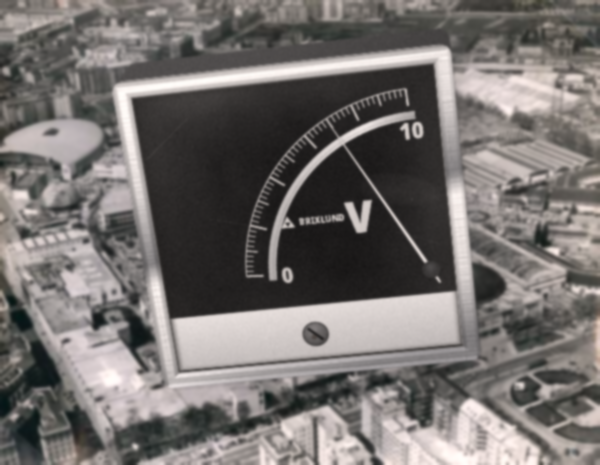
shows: 7 V
